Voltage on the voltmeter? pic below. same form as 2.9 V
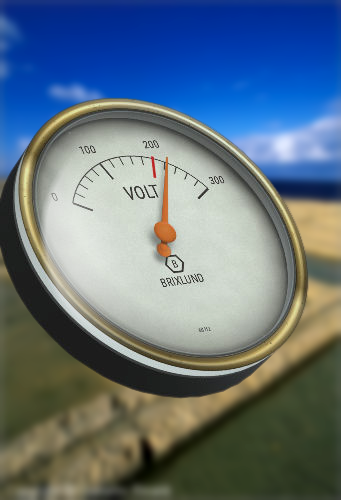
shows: 220 V
